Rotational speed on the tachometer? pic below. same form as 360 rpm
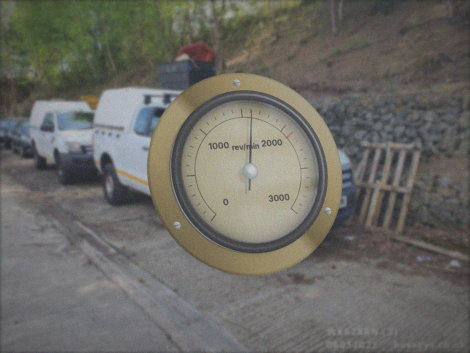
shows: 1600 rpm
